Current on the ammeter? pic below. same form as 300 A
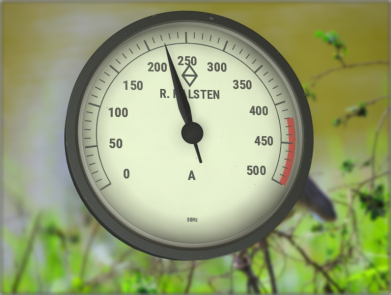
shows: 220 A
